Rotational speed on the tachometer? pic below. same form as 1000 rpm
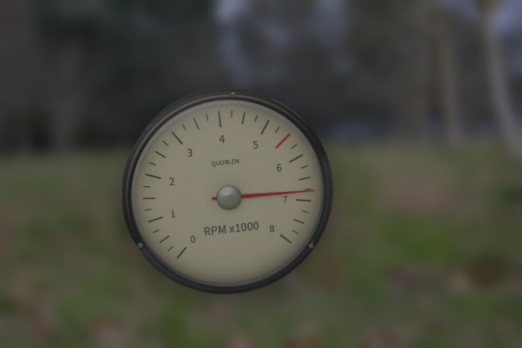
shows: 6750 rpm
